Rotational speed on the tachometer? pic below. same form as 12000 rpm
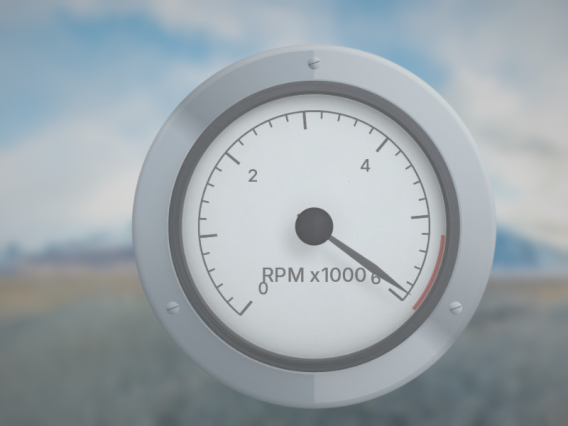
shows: 5900 rpm
